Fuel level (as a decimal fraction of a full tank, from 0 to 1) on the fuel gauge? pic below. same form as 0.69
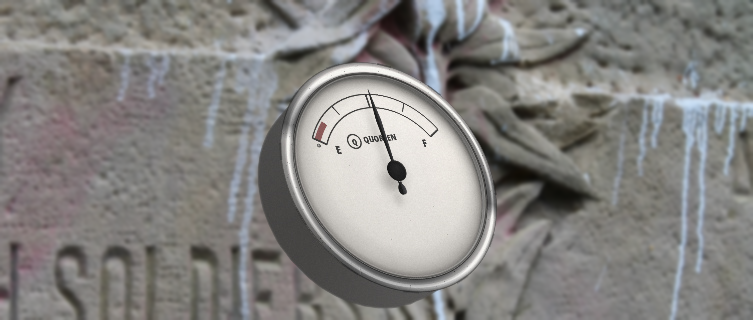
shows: 0.5
